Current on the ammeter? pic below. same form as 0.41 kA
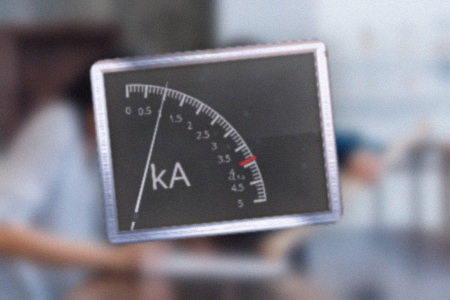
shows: 1 kA
